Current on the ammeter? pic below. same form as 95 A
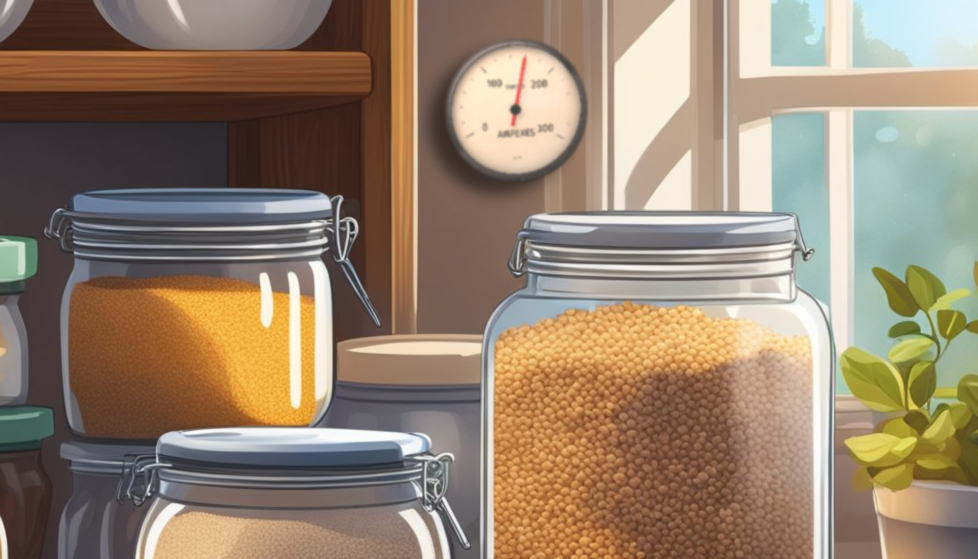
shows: 160 A
